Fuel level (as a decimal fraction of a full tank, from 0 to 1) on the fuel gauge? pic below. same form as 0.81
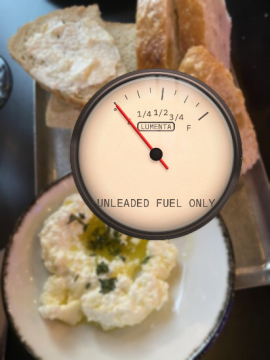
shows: 0
